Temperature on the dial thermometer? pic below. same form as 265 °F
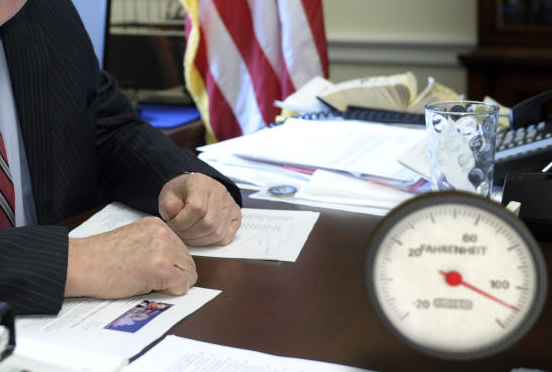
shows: 110 °F
